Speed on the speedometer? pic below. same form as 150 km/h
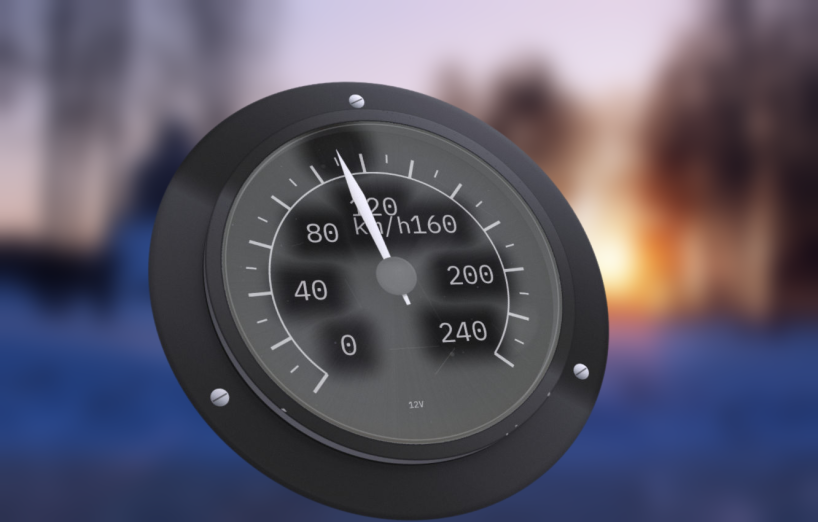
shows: 110 km/h
